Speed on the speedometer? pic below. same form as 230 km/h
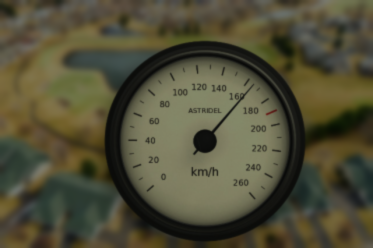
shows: 165 km/h
